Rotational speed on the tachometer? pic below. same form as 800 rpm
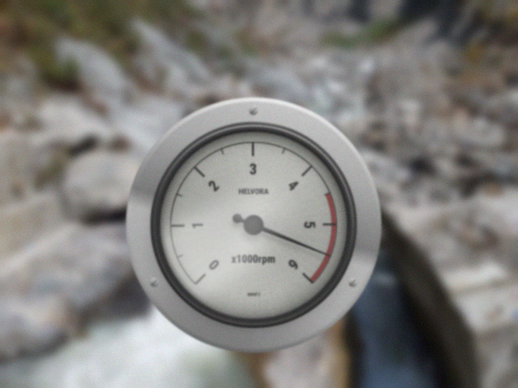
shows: 5500 rpm
